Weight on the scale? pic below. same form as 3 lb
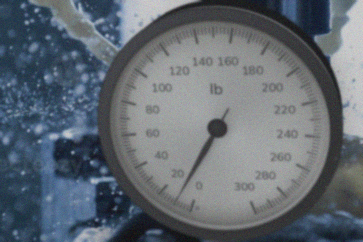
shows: 10 lb
